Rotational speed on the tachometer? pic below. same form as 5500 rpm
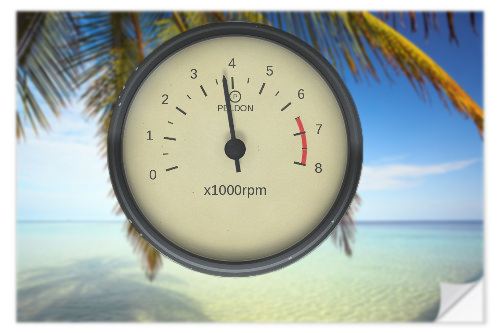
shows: 3750 rpm
